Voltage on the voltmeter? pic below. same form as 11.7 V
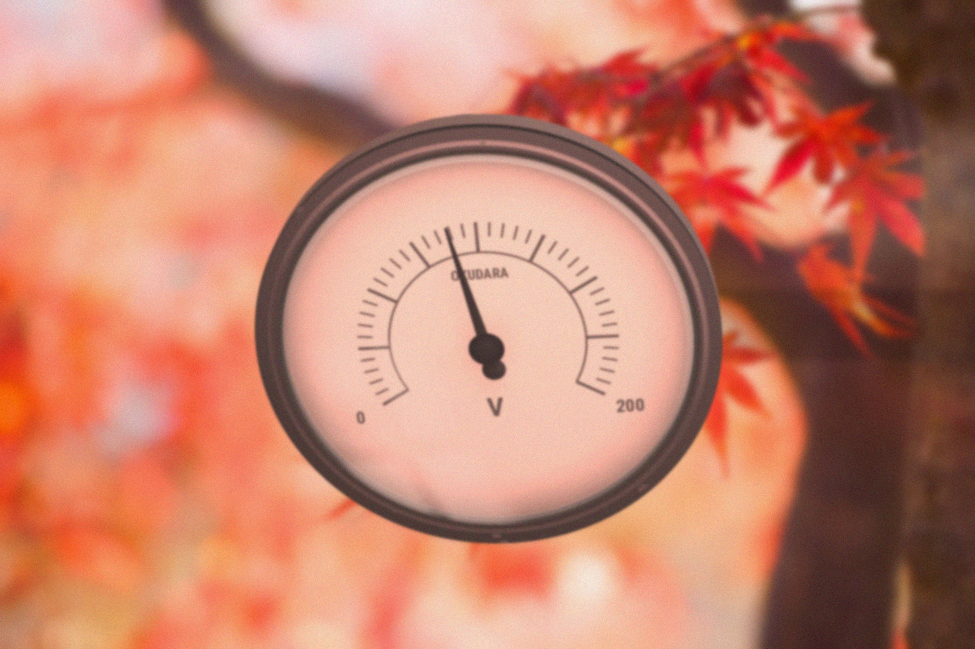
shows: 90 V
